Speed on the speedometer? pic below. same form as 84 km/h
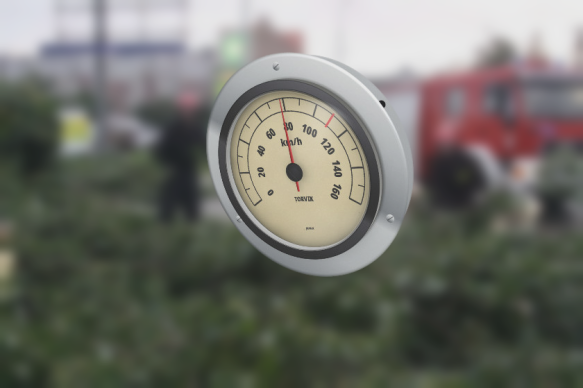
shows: 80 km/h
